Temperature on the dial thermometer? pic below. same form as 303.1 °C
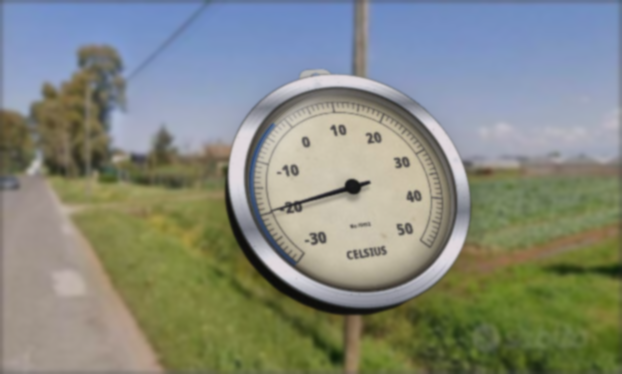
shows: -20 °C
